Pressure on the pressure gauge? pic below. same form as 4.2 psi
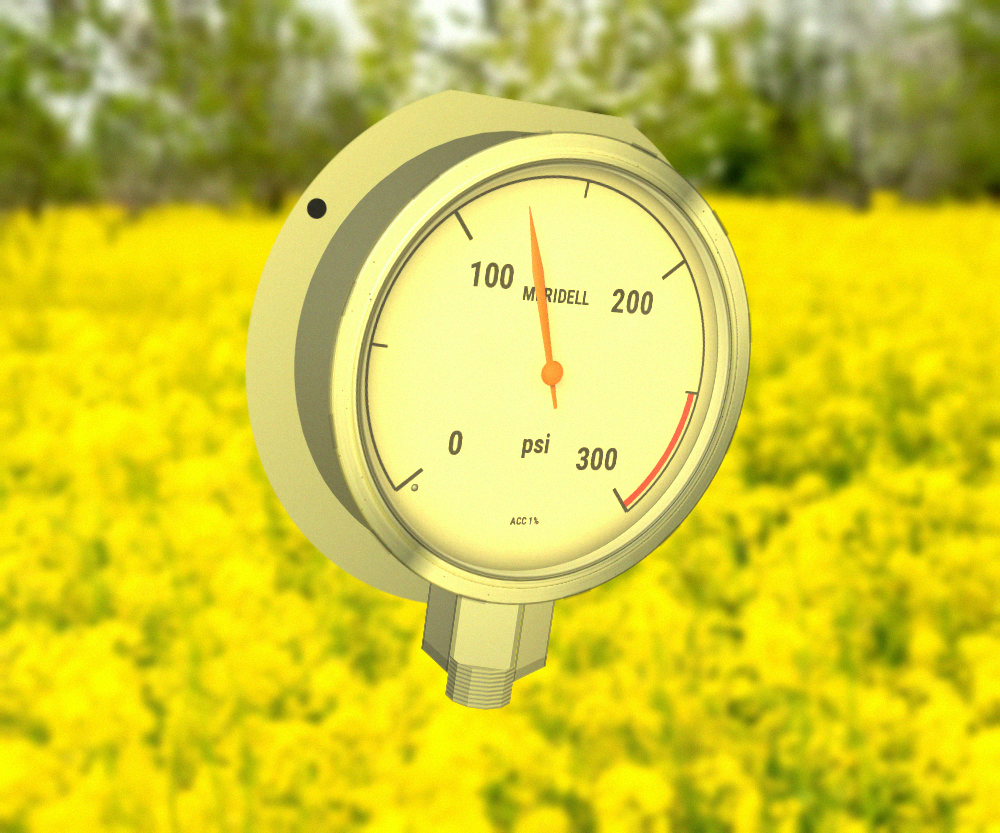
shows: 125 psi
